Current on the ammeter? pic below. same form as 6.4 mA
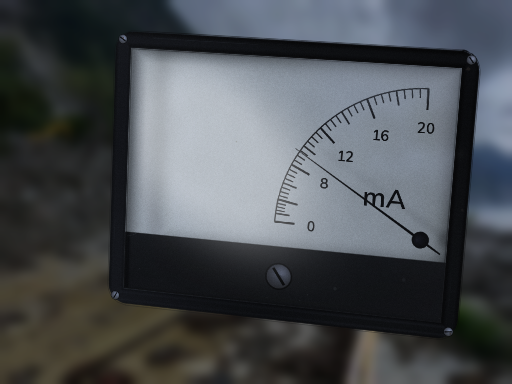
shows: 9.5 mA
